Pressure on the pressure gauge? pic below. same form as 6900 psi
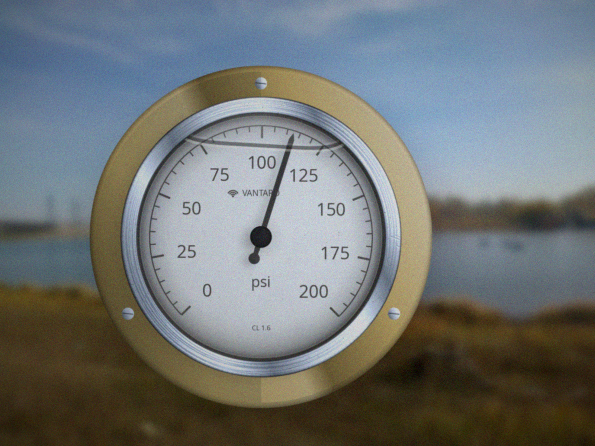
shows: 112.5 psi
